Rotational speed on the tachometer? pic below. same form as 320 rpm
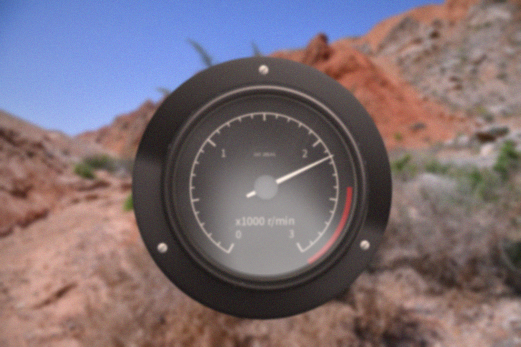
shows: 2150 rpm
